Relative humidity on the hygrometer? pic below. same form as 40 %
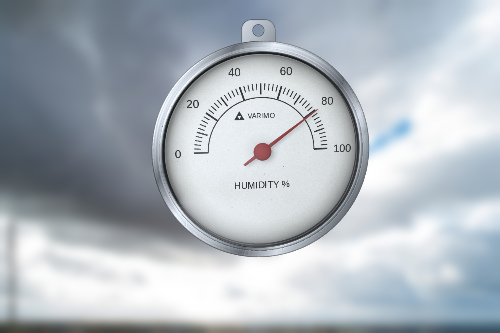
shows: 80 %
